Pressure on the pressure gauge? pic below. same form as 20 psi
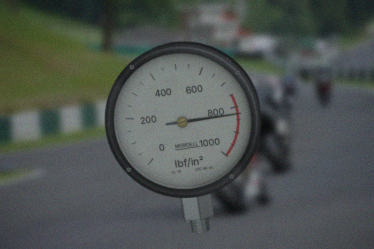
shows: 825 psi
